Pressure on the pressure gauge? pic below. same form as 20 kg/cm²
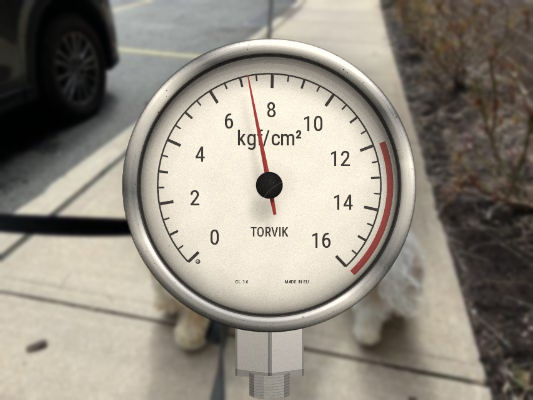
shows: 7.25 kg/cm²
